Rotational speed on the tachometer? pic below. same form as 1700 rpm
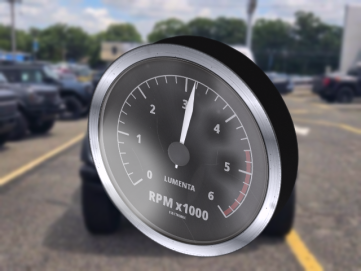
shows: 3200 rpm
